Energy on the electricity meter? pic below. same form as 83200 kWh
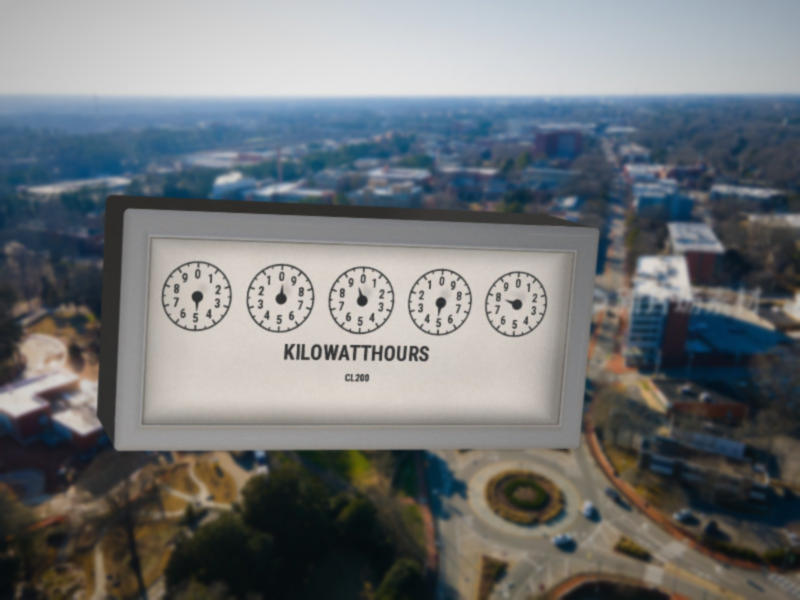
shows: 49948 kWh
